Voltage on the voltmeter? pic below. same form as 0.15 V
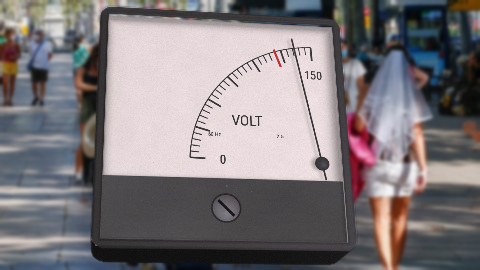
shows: 135 V
